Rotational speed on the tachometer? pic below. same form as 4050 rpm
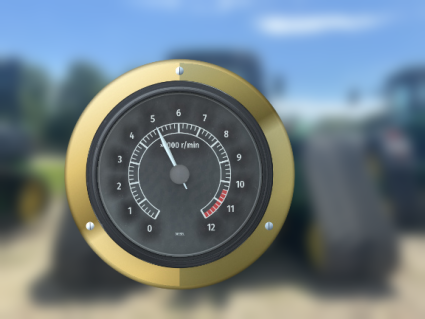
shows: 5000 rpm
